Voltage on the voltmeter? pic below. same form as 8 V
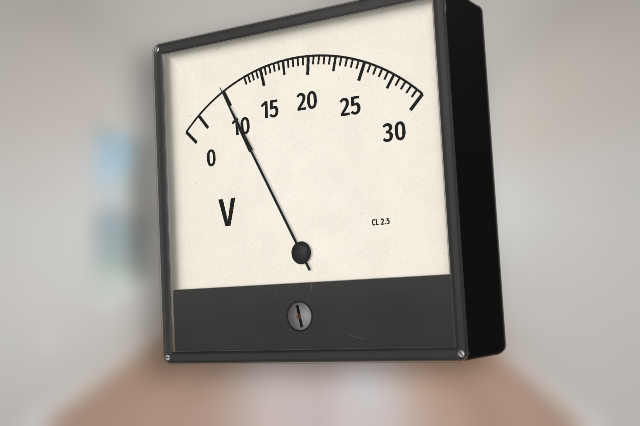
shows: 10 V
